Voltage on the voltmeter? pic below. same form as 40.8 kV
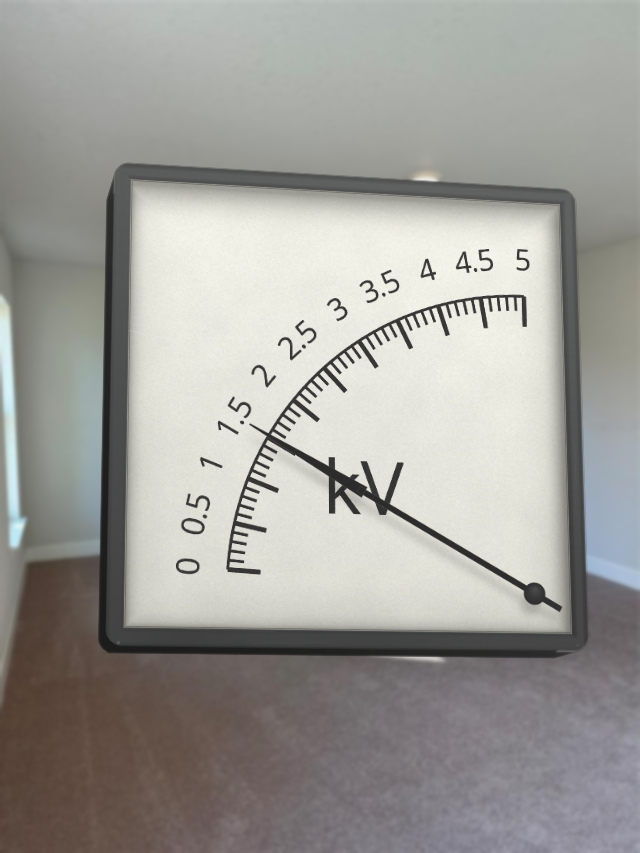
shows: 1.5 kV
